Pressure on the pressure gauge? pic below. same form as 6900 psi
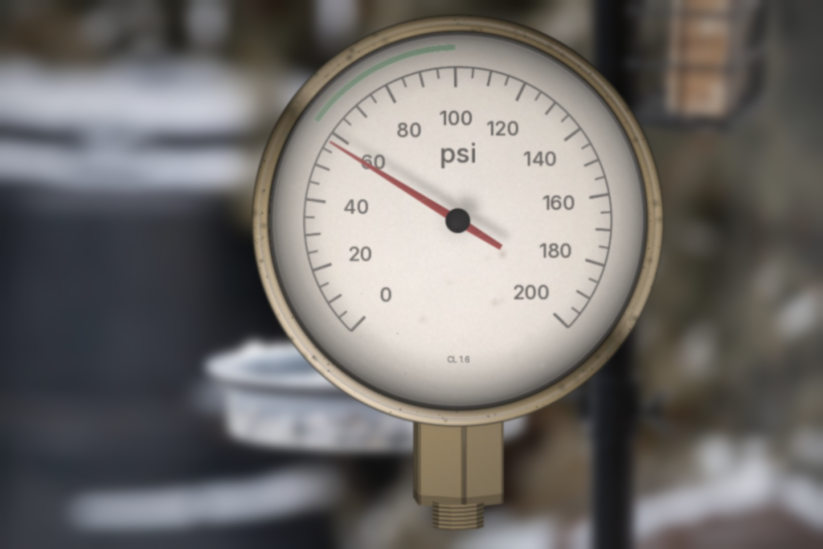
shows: 57.5 psi
